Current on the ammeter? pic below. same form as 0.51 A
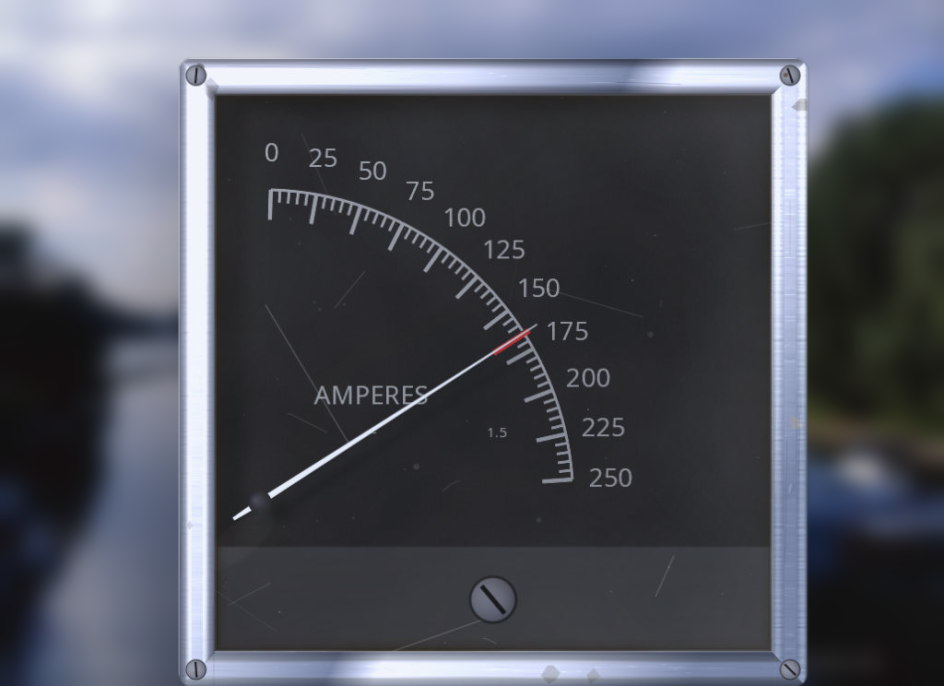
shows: 165 A
